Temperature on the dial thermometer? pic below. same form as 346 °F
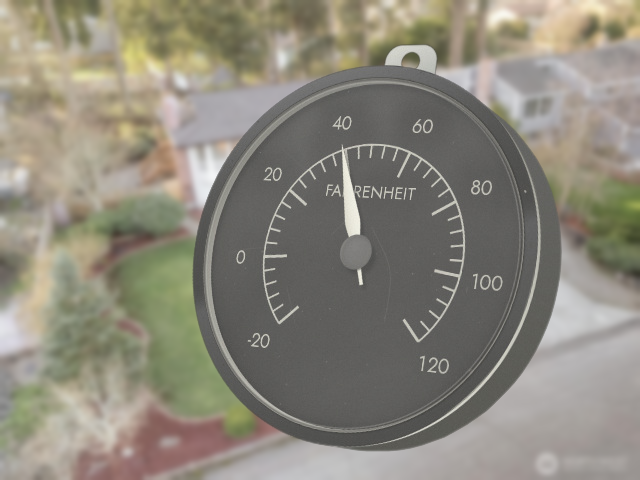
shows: 40 °F
